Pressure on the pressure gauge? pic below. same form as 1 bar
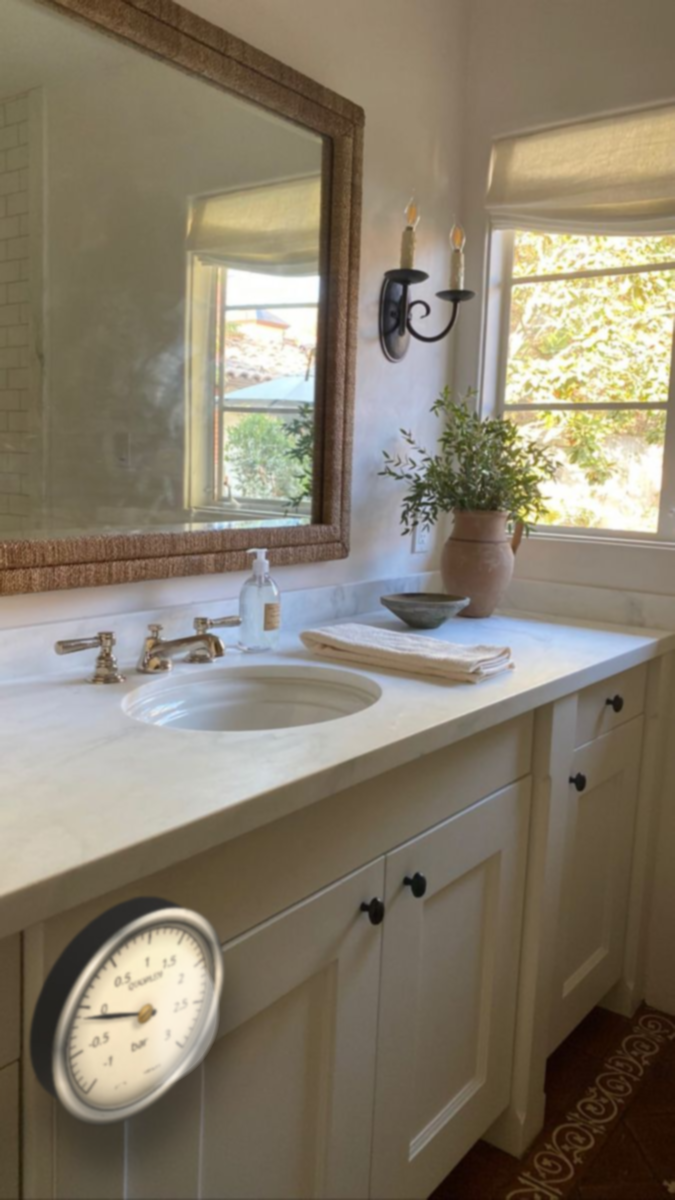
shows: -0.1 bar
